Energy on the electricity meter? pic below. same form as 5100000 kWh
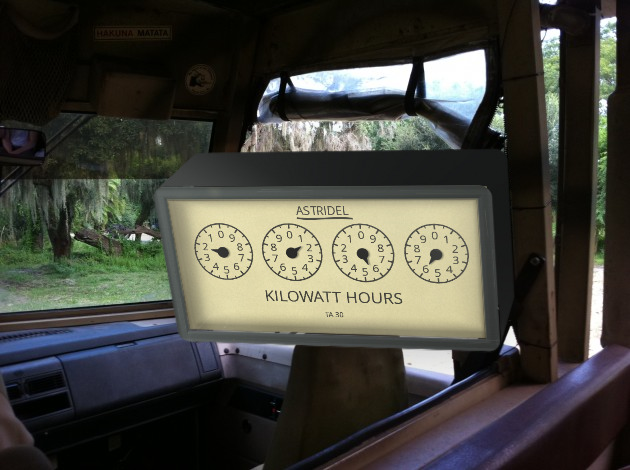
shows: 2156 kWh
